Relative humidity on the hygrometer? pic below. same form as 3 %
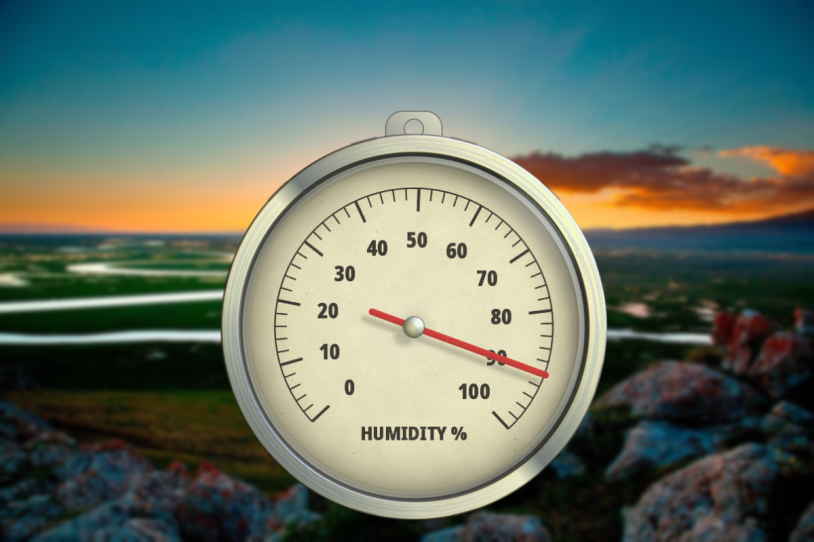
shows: 90 %
